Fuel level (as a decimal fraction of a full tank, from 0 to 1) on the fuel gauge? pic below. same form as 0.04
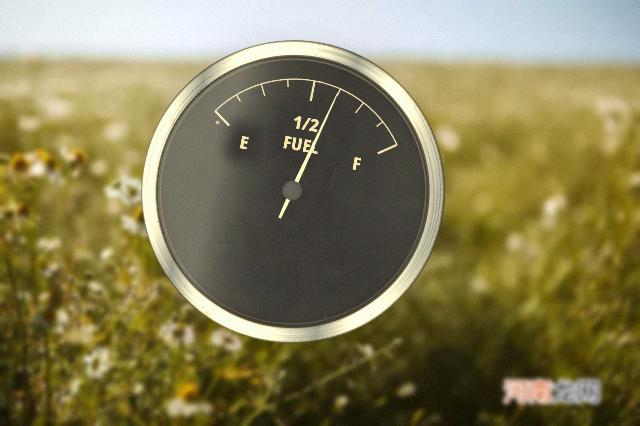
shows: 0.625
